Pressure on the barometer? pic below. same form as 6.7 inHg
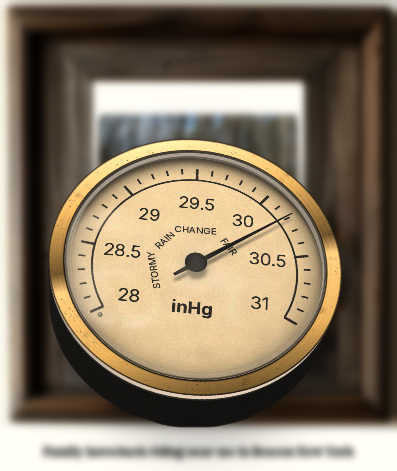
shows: 30.2 inHg
